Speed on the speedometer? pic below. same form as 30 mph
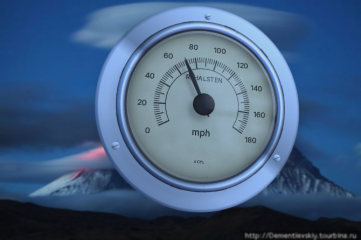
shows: 70 mph
